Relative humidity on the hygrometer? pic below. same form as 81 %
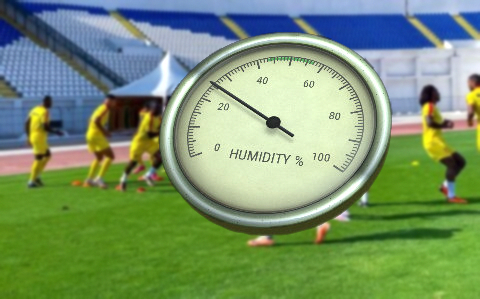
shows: 25 %
